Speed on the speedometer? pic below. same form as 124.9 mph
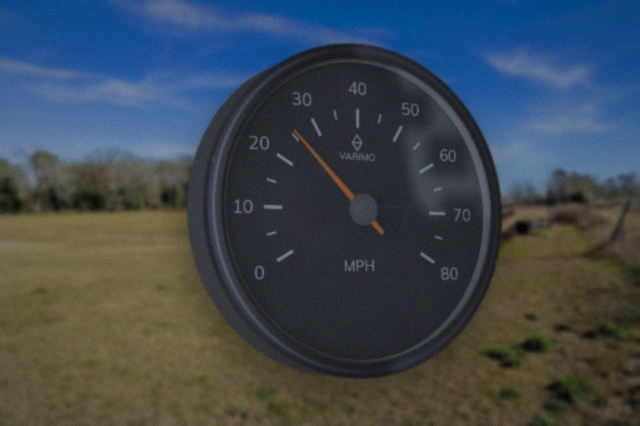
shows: 25 mph
